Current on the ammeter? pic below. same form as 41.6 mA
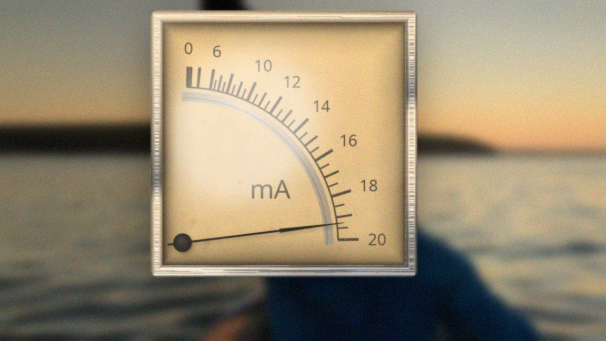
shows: 19.25 mA
